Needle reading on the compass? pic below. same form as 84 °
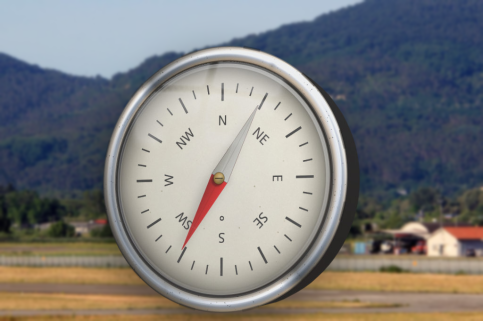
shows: 210 °
